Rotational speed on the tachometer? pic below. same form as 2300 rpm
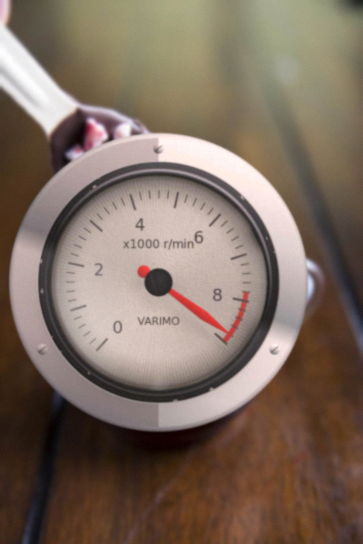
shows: 8800 rpm
